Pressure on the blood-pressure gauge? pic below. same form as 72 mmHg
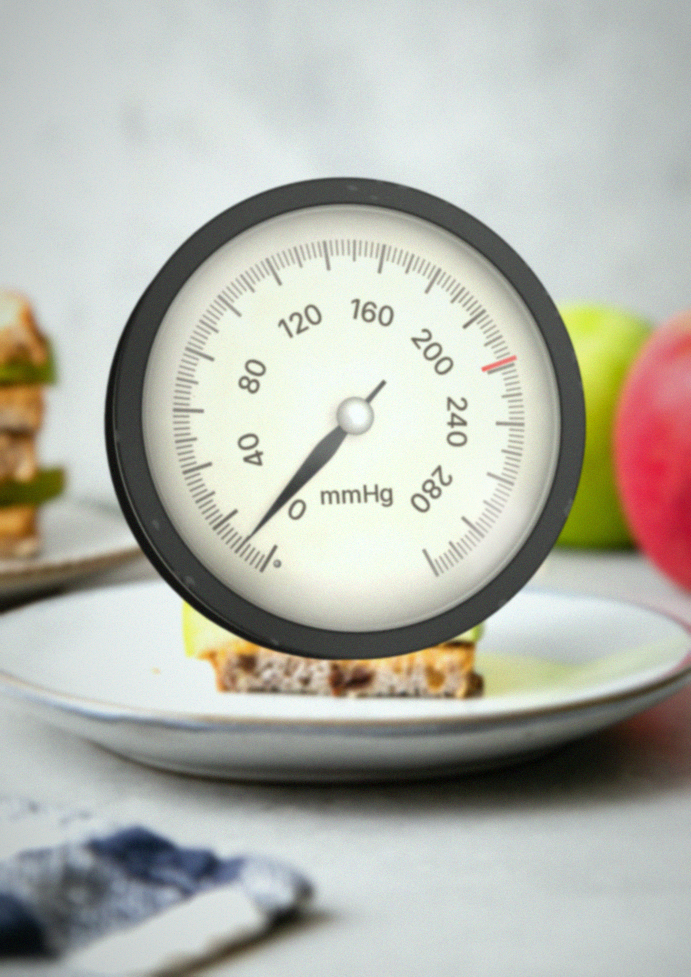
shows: 10 mmHg
